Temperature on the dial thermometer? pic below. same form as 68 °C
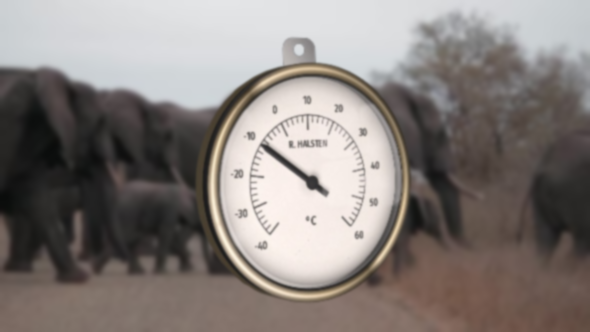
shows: -10 °C
